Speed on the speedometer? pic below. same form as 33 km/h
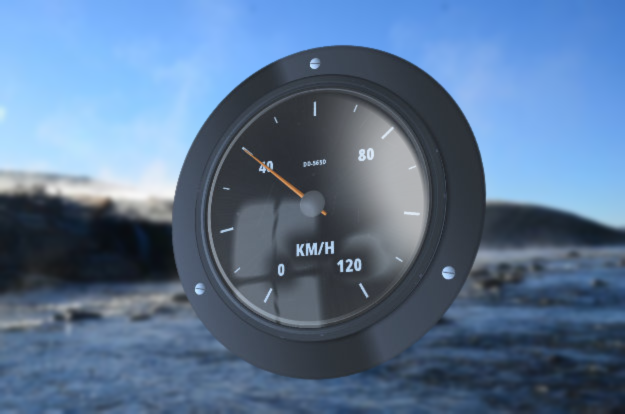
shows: 40 km/h
